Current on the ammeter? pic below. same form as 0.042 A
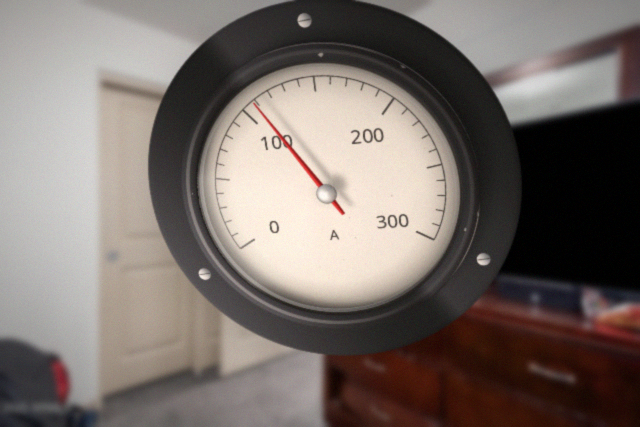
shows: 110 A
